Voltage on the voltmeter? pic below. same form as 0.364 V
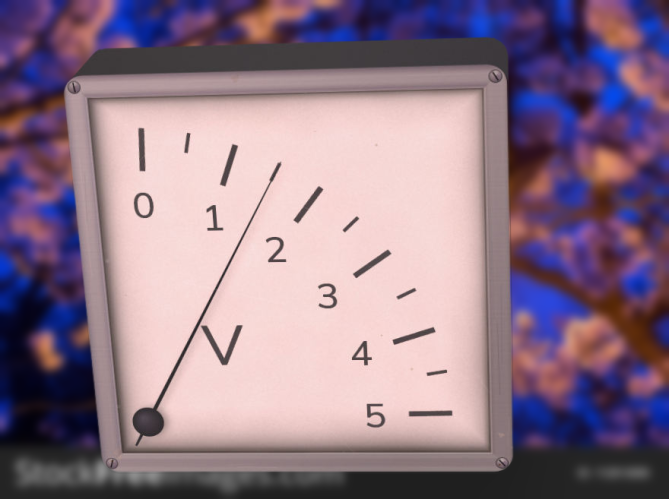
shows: 1.5 V
